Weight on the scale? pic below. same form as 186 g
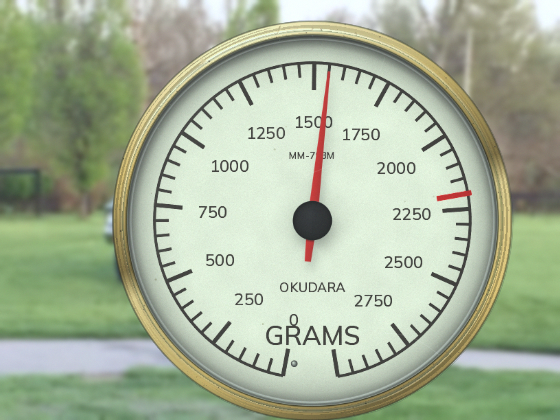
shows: 1550 g
